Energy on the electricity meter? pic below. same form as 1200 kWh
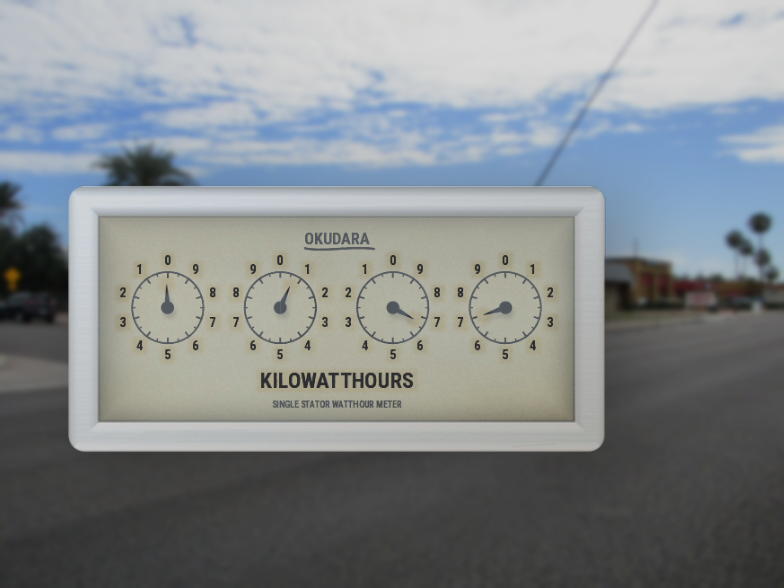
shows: 67 kWh
